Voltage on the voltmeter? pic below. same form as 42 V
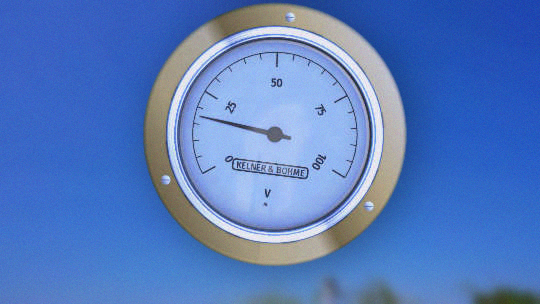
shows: 17.5 V
